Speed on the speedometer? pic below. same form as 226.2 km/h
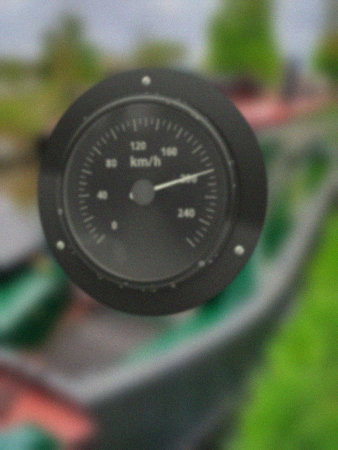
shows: 200 km/h
